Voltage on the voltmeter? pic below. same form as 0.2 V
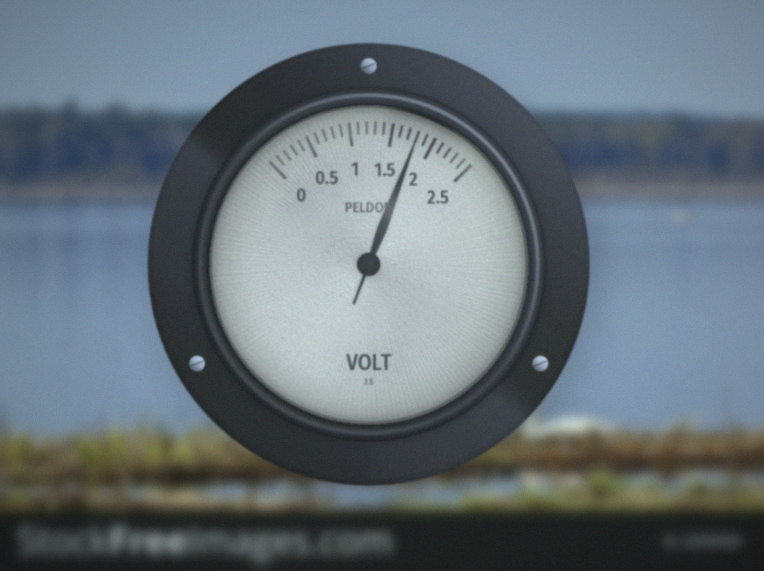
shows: 1.8 V
